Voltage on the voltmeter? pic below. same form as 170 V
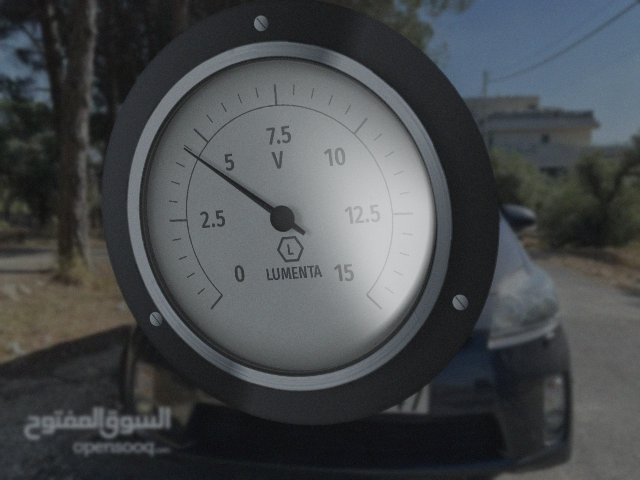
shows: 4.5 V
